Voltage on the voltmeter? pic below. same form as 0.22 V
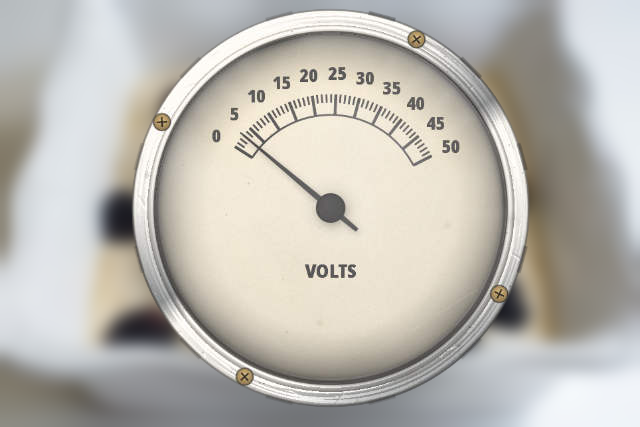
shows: 3 V
